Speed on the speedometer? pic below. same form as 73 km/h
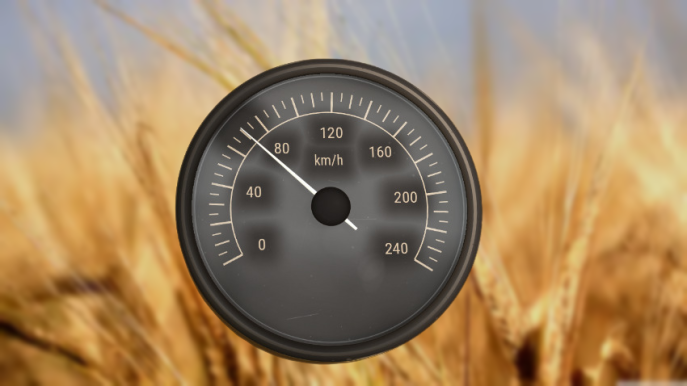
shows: 70 km/h
